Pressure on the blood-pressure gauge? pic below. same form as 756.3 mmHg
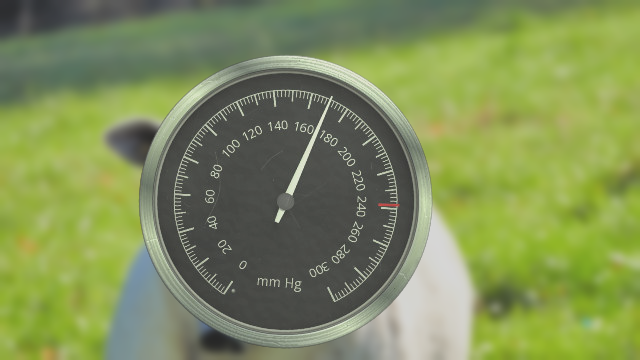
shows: 170 mmHg
